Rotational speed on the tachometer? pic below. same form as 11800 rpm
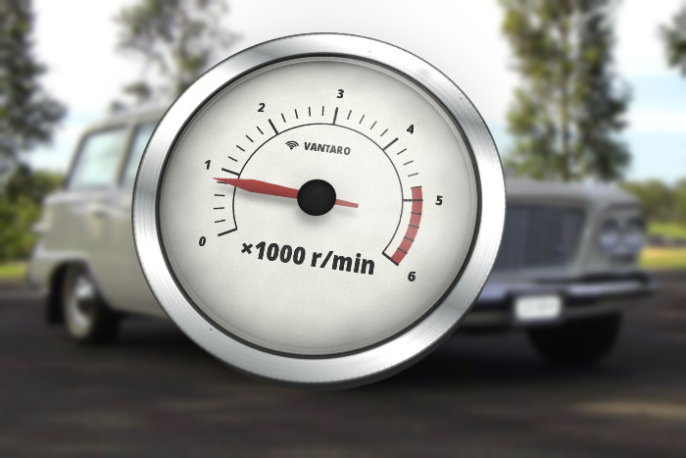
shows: 800 rpm
